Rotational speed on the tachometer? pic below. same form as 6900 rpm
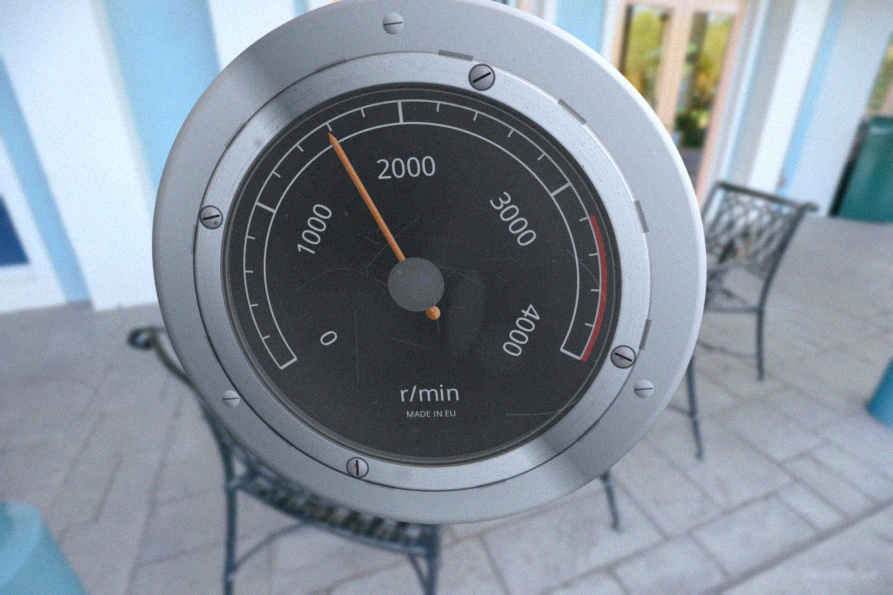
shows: 1600 rpm
